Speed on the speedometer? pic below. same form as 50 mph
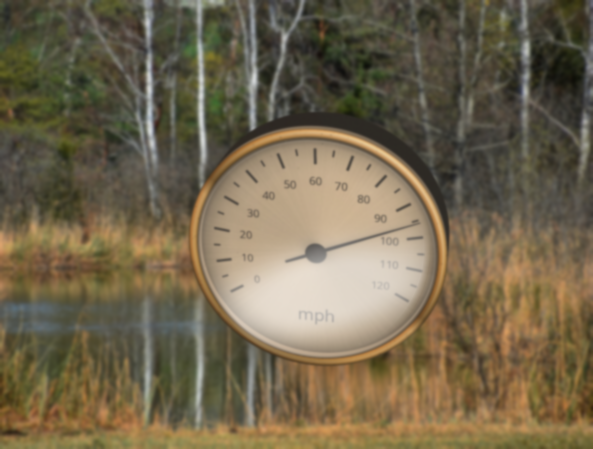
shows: 95 mph
